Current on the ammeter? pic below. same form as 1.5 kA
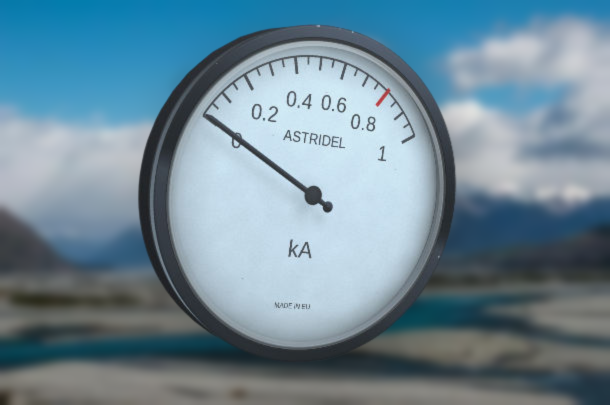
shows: 0 kA
